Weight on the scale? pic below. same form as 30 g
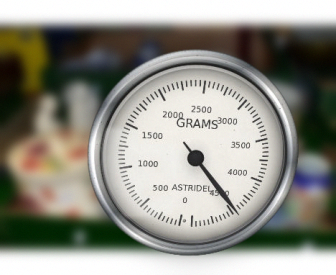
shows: 4450 g
